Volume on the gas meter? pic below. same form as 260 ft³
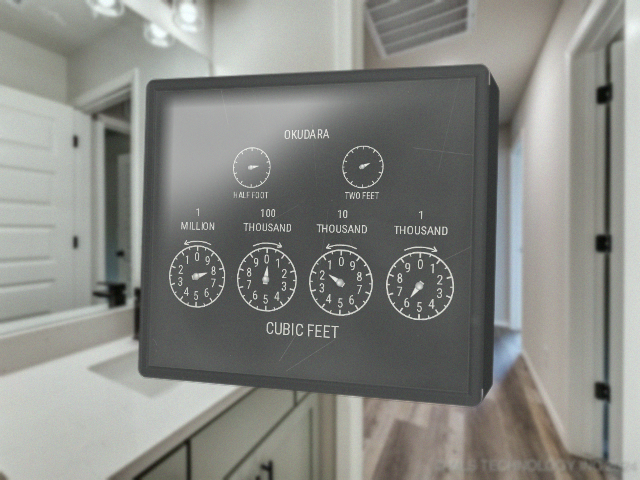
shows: 801600 ft³
